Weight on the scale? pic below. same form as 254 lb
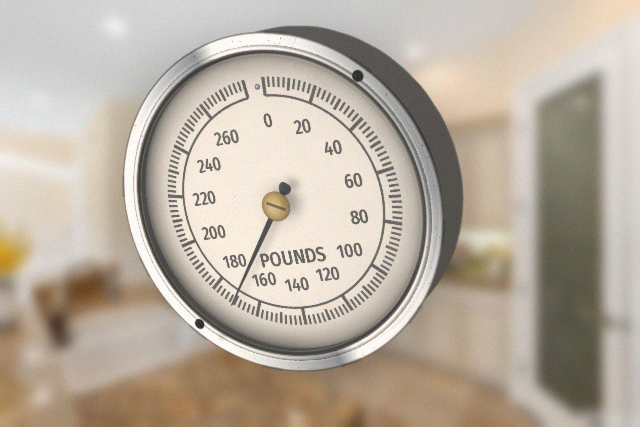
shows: 170 lb
